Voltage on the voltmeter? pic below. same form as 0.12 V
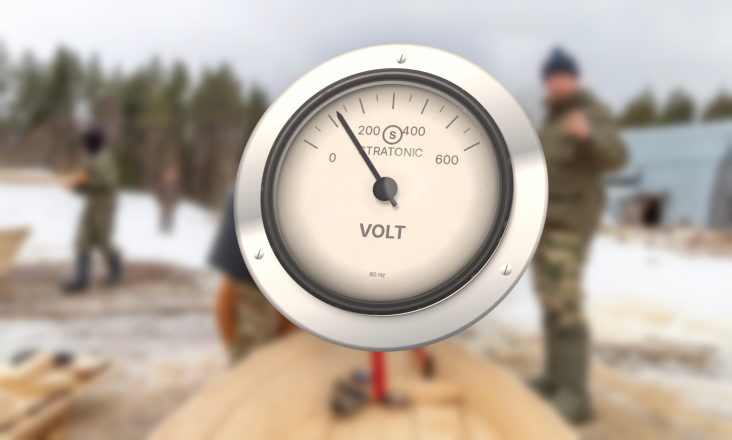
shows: 125 V
